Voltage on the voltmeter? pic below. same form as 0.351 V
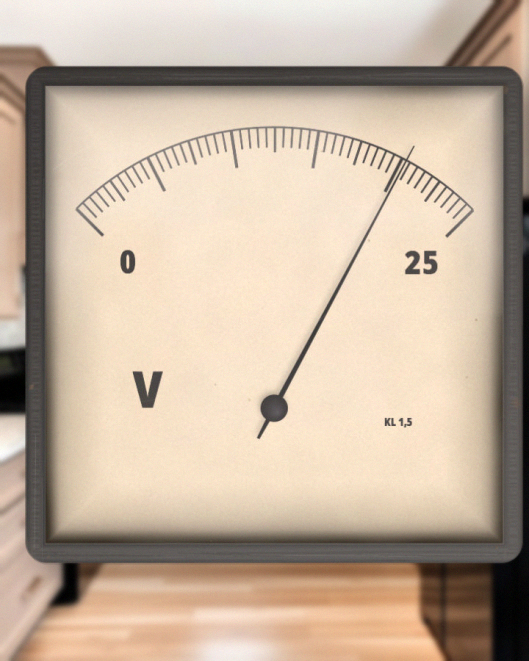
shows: 20.25 V
